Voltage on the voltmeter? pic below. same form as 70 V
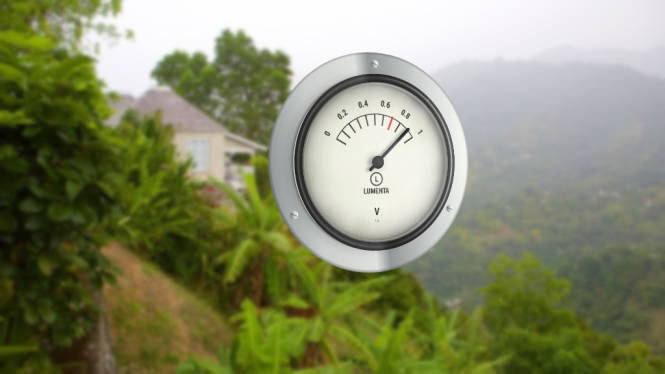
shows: 0.9 V
